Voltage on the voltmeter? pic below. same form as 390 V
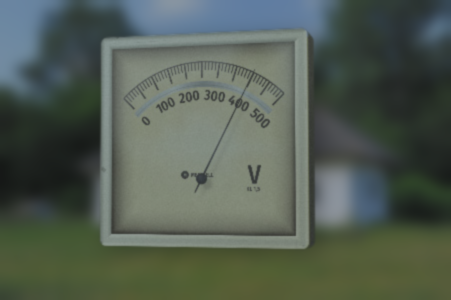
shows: 400 V
